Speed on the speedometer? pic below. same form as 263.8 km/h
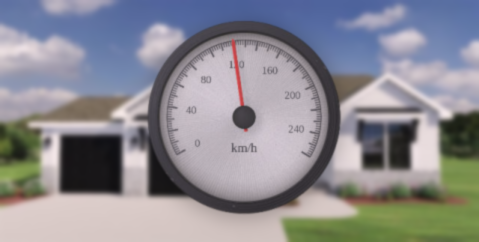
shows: 120 km/h
